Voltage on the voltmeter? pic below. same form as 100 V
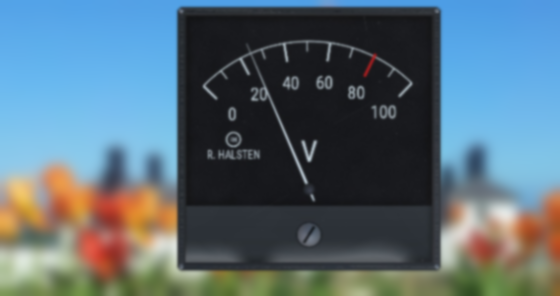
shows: 25 V
